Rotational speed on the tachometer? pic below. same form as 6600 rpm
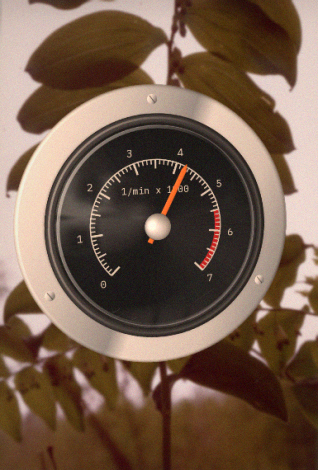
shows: 4200 rpm
